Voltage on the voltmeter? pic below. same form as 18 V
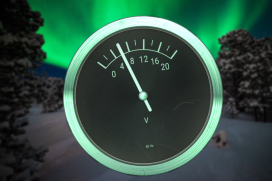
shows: 6 V
